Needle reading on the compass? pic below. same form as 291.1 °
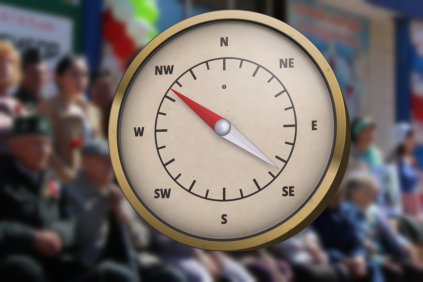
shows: 307.5 °
